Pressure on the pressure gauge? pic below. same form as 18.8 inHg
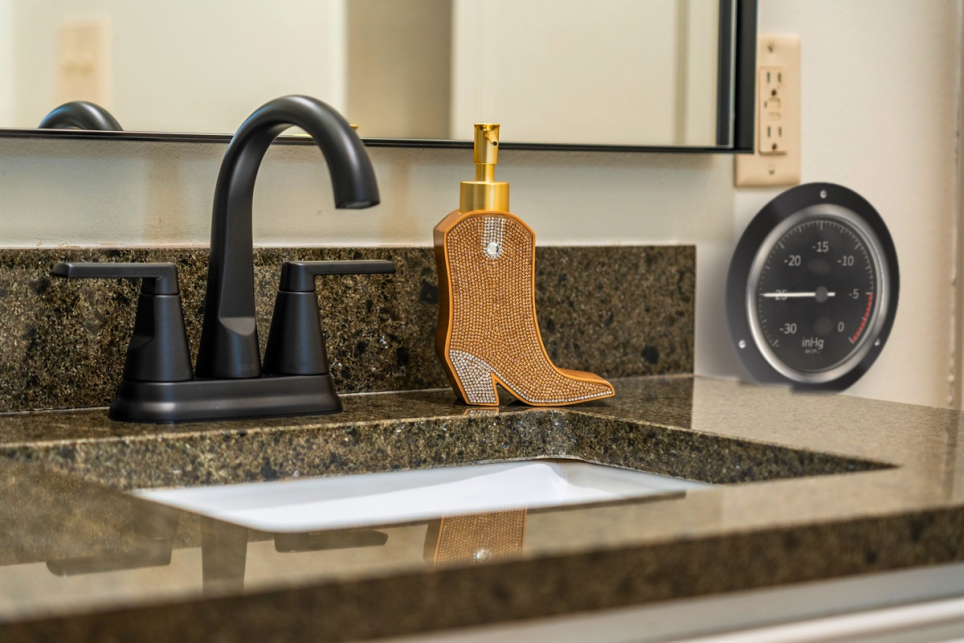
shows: -25 inHg
